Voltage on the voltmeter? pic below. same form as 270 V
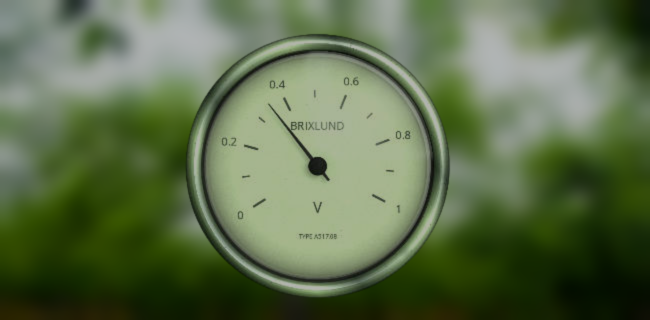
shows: 0.35 V
